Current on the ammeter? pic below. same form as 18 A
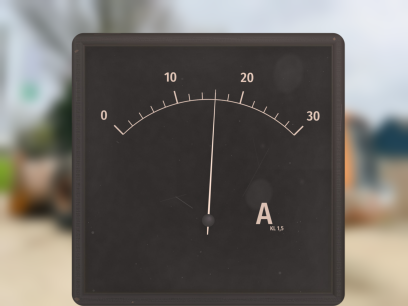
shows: 16 A
